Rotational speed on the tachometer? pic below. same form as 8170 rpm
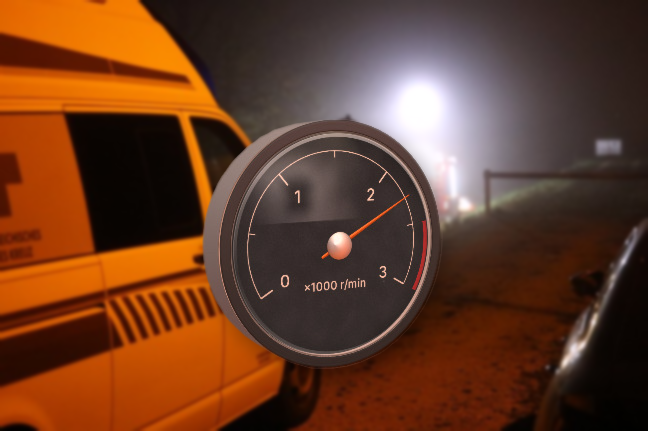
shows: 2250 rpm
